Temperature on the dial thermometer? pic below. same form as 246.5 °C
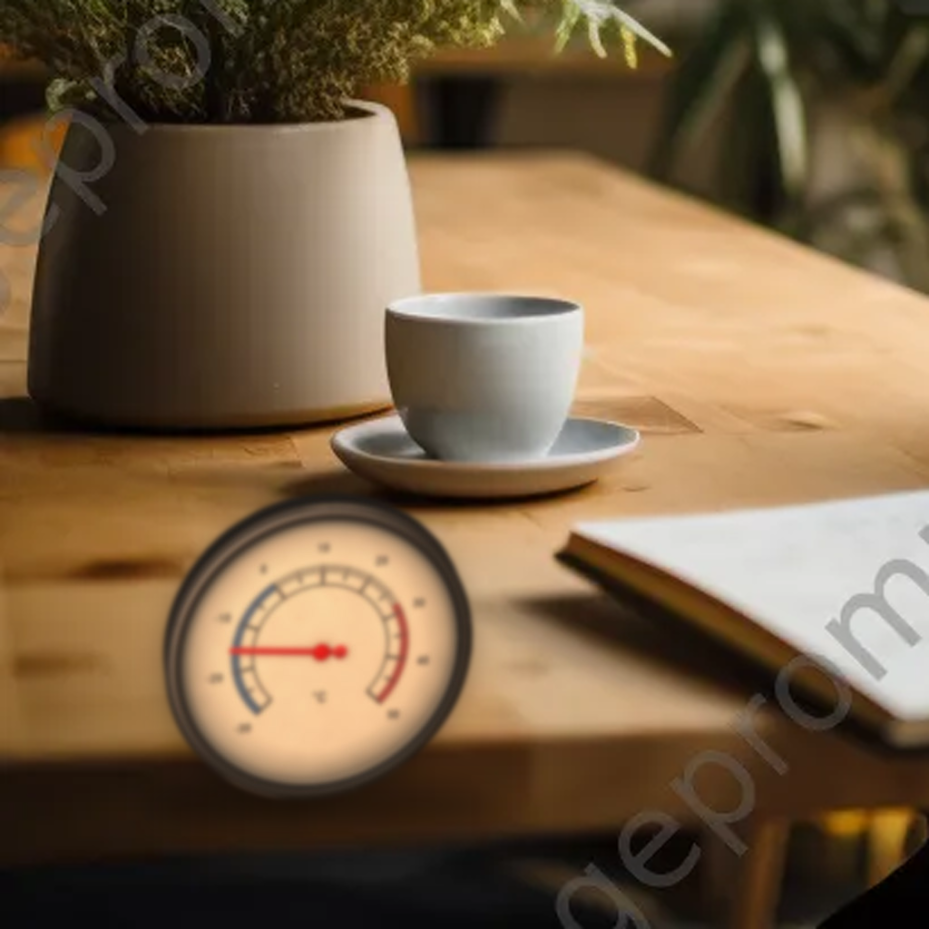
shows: -15 °C
